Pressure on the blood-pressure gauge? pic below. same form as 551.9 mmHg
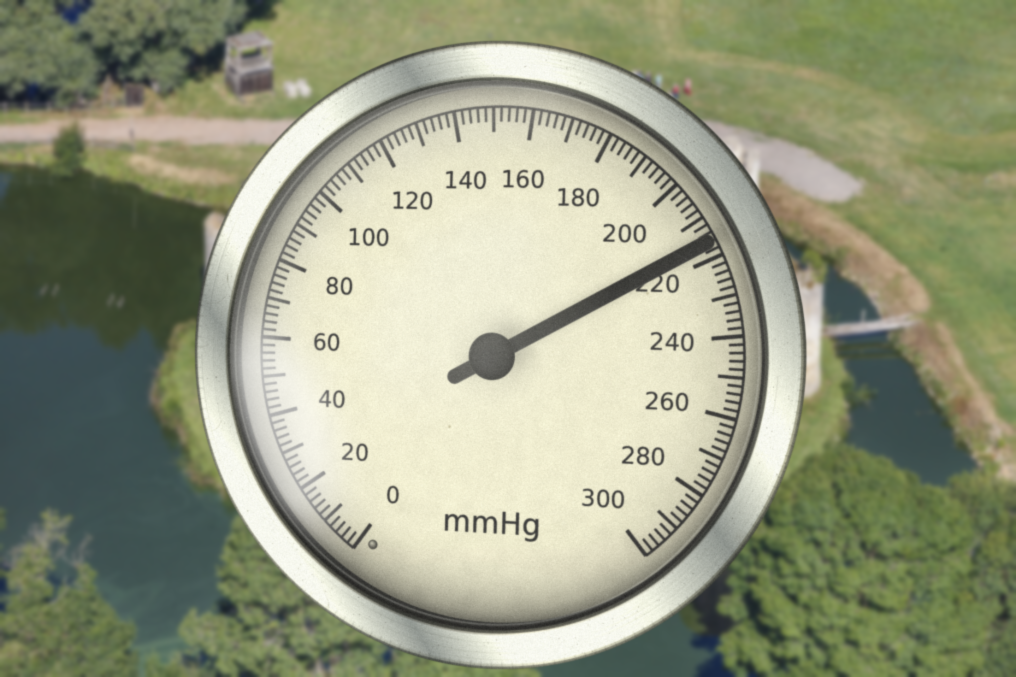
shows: 216 mmHg
